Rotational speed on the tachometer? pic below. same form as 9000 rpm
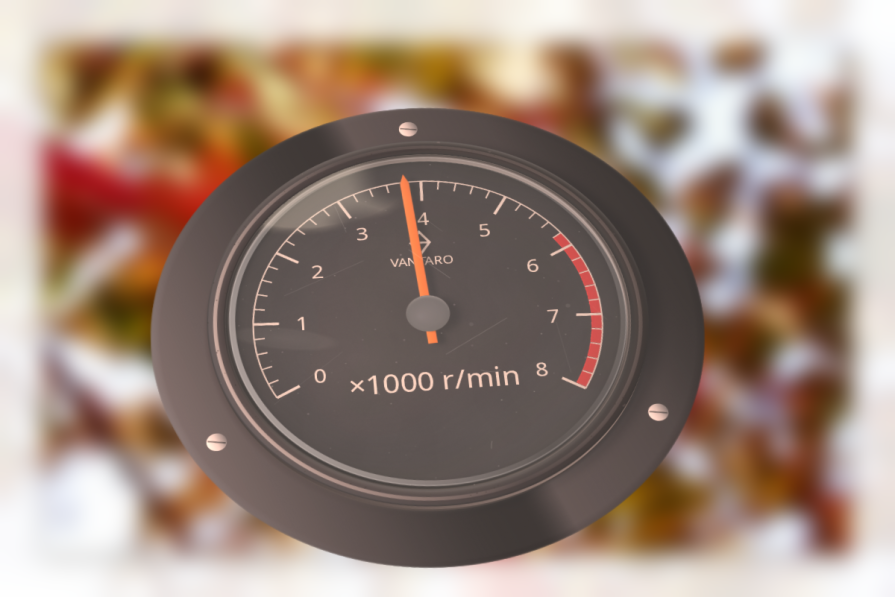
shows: 3800 rpm
